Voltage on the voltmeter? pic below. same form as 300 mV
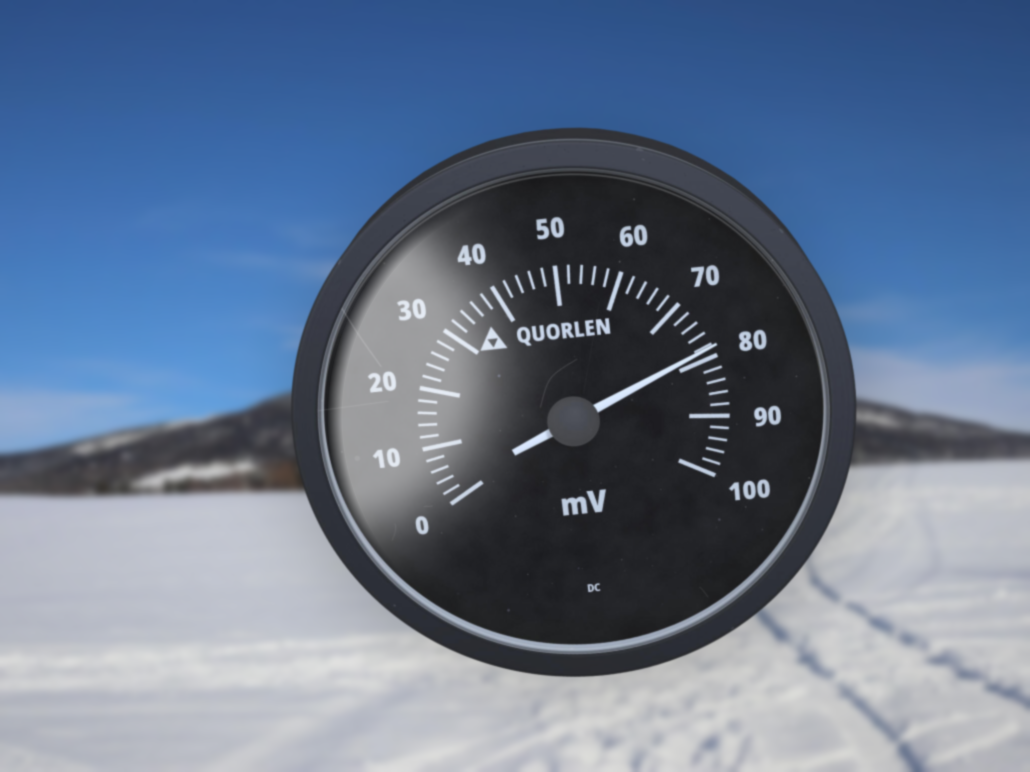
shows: 78 mV
